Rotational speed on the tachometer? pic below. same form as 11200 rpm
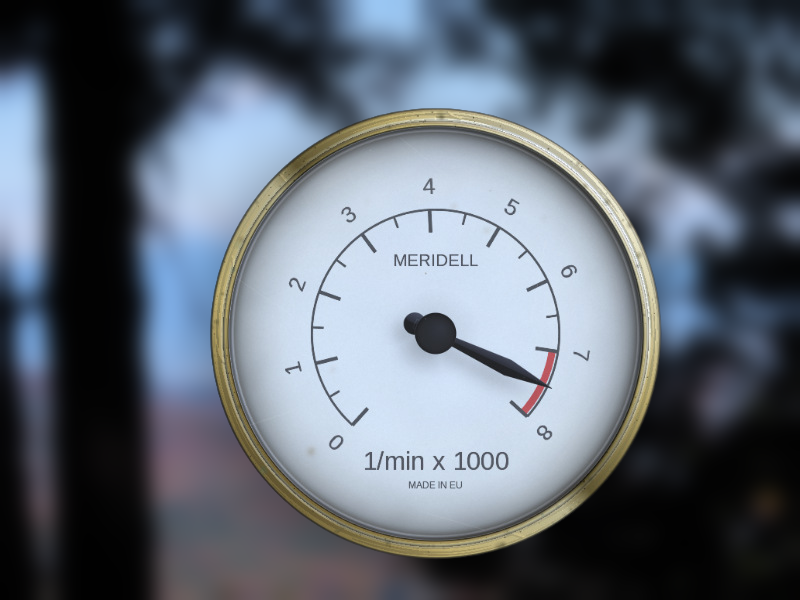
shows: 7500 rpm
